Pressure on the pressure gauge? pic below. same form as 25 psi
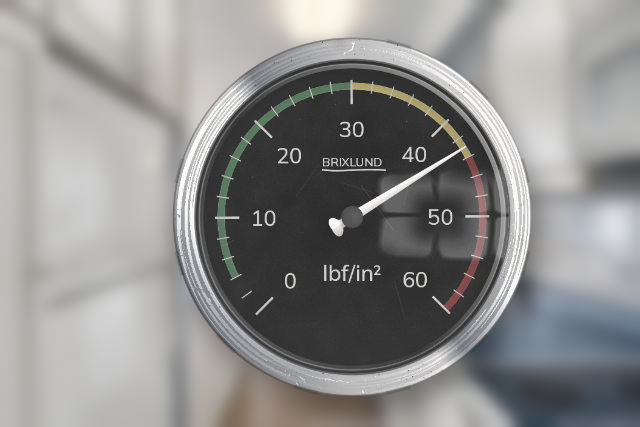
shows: 43 psi
